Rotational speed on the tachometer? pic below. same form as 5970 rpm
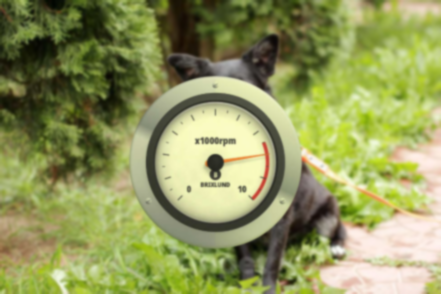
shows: 8000 rpm
